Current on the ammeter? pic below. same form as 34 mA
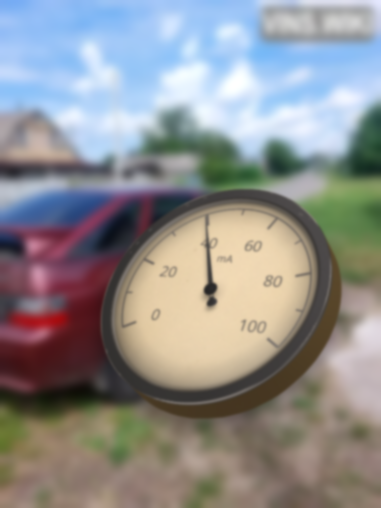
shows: 40 mA
